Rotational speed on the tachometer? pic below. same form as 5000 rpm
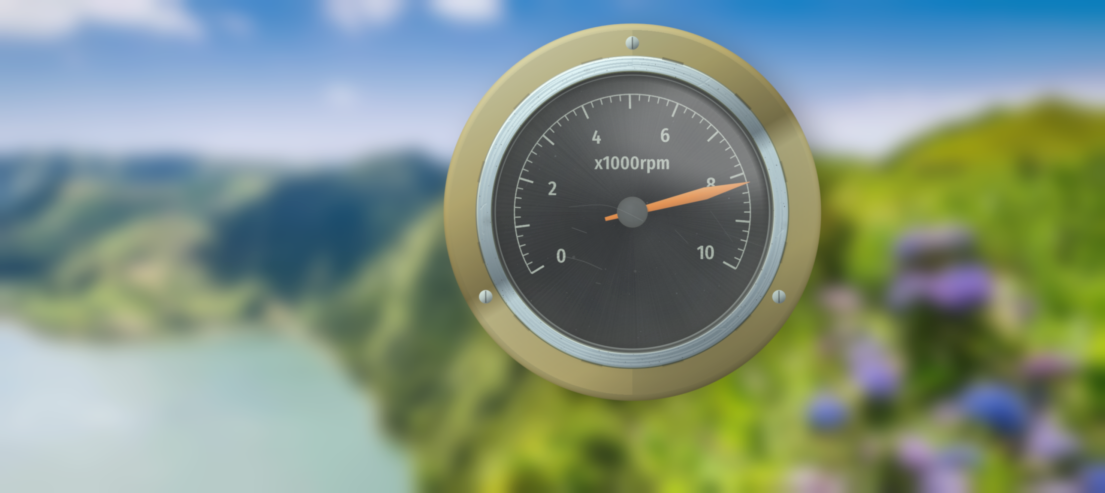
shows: 8200 rpm
